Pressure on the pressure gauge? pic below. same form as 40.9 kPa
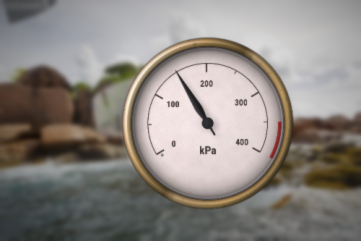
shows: 150 kPa
